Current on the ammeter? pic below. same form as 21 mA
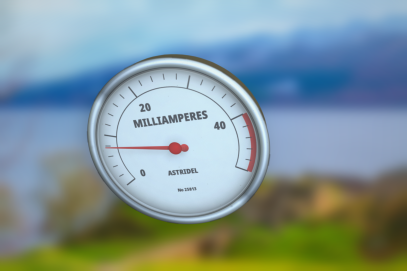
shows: 8 mA
